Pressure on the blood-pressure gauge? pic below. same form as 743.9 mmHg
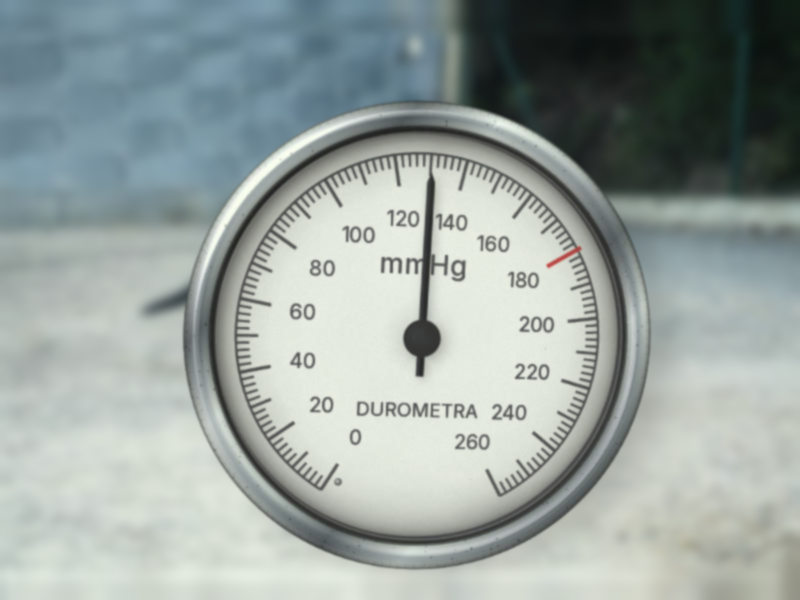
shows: 130 mmHg
